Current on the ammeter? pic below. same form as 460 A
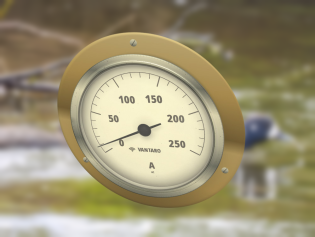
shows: 10 A
